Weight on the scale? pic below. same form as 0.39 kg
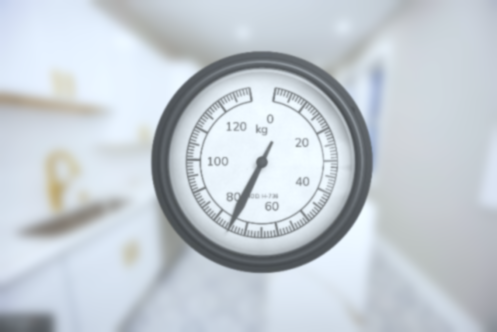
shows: 75 kg
